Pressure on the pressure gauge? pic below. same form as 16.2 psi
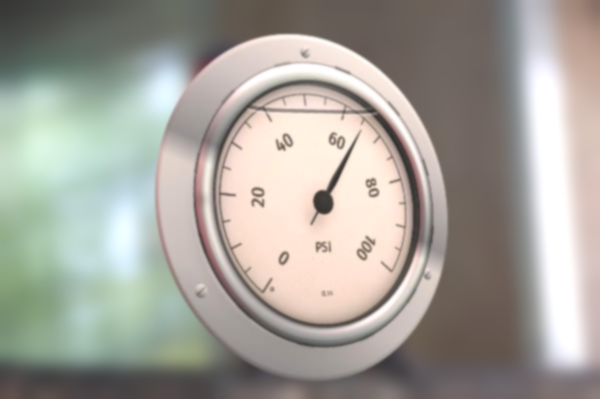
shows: 65 psi
